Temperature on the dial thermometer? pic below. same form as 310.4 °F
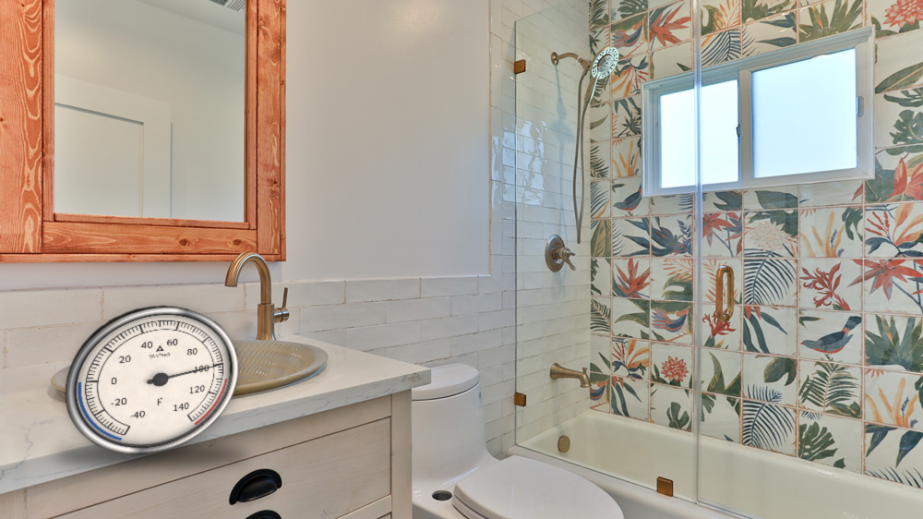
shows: 100 °F
